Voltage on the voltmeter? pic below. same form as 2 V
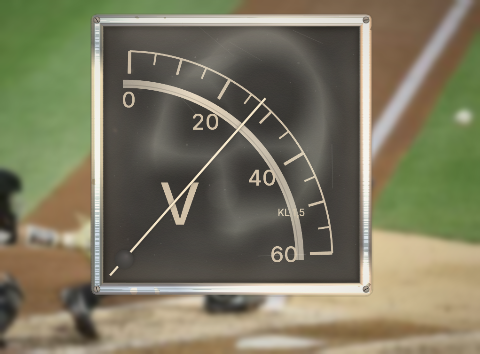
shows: 27.5 V
